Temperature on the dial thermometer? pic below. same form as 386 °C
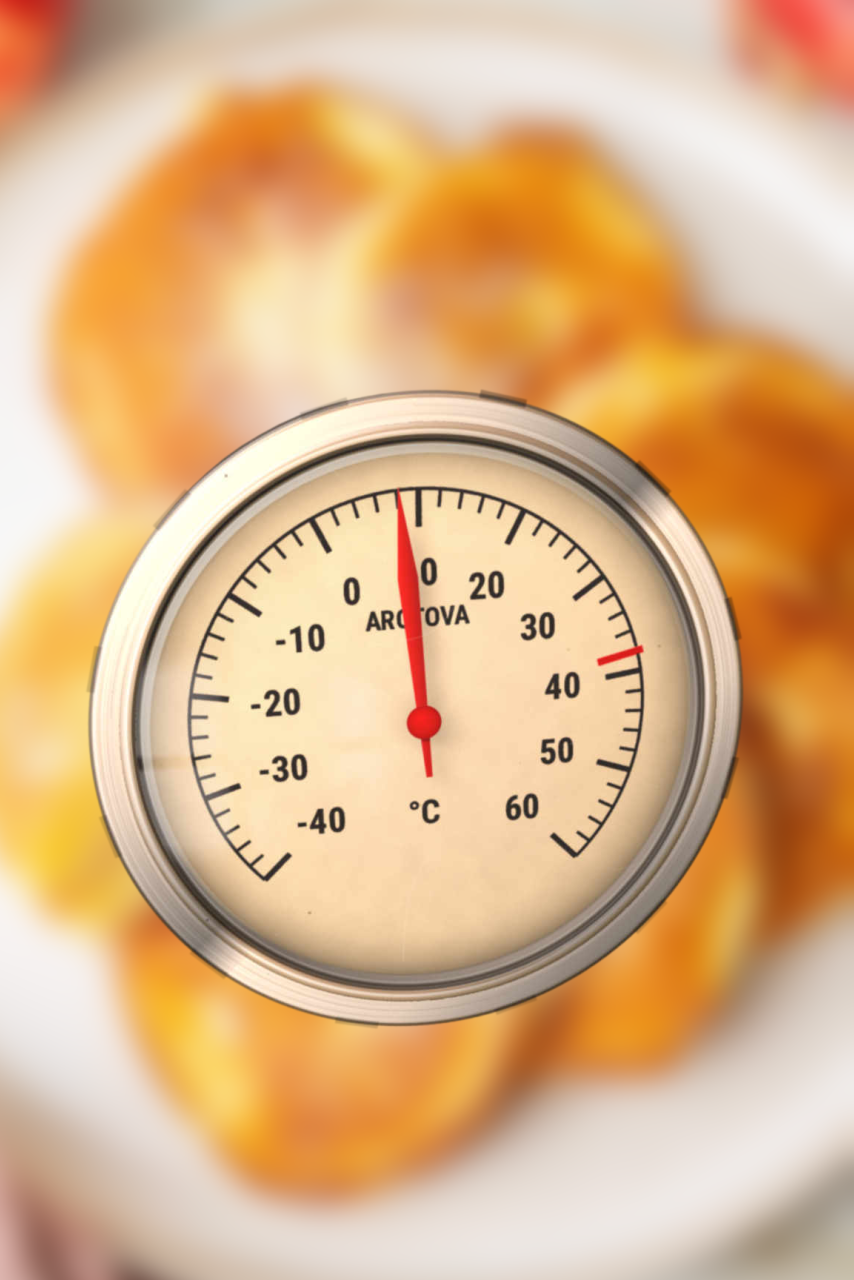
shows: 8 °C
